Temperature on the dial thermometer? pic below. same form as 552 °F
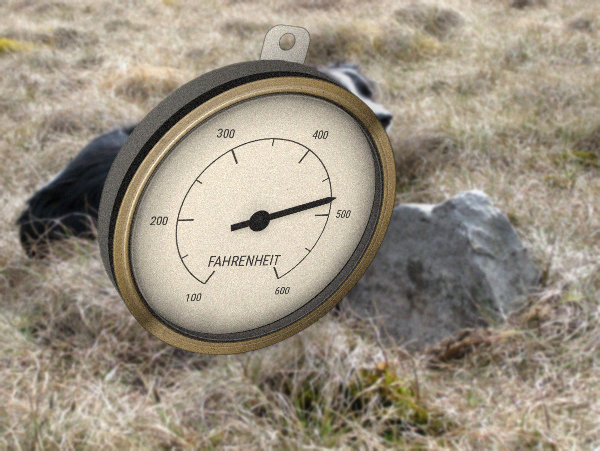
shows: 475 °F
